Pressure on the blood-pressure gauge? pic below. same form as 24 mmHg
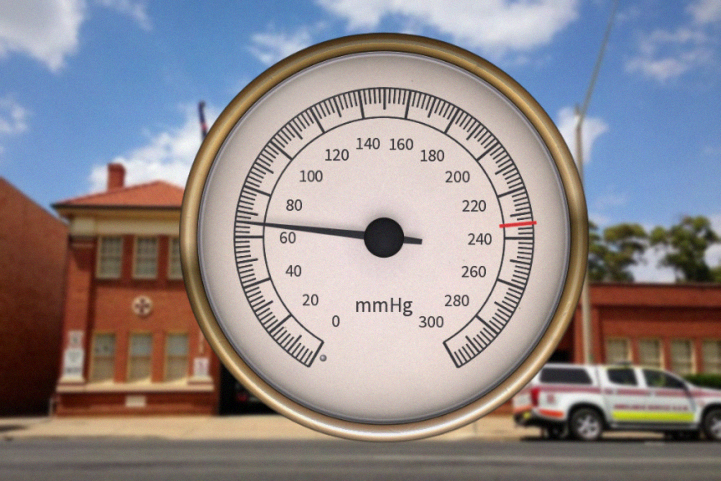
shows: 66 mmHg
